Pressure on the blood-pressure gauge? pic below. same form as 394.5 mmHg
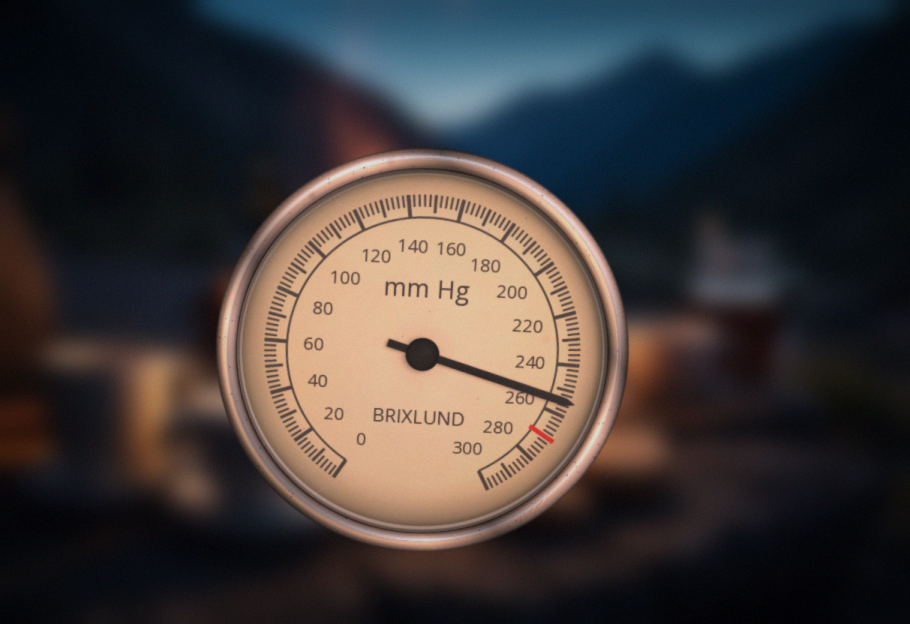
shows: 254 mmHg
